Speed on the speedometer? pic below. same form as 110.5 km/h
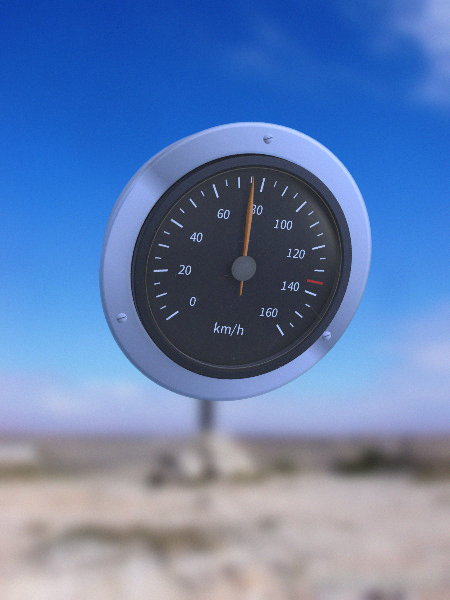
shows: 75 km/h
